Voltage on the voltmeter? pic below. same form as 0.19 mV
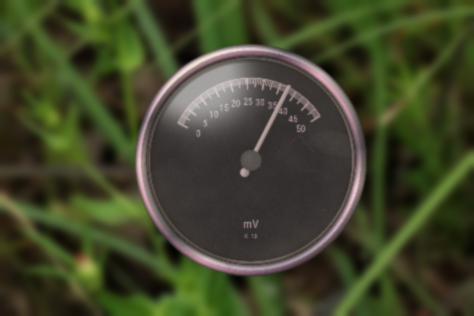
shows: 37.5 mV
